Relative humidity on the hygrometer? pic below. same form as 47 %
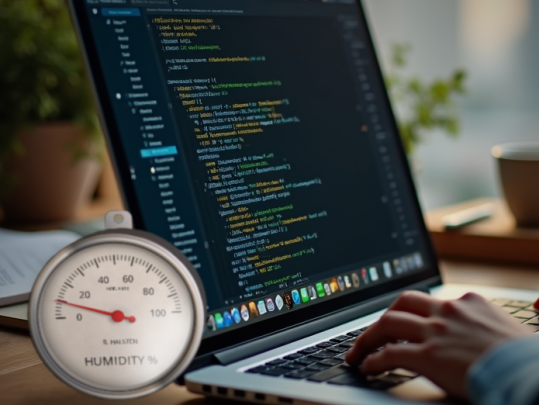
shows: 10 %
